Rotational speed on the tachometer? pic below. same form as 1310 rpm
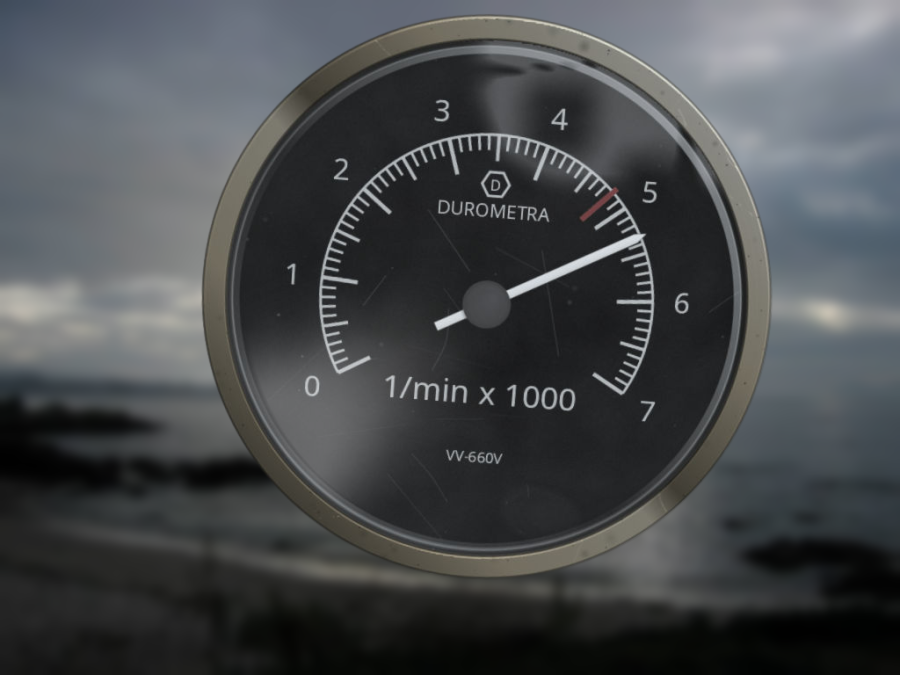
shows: 5300 rpm
